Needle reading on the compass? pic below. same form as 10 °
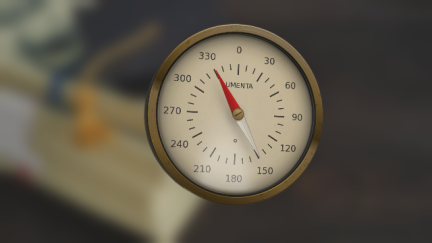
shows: 330 °
